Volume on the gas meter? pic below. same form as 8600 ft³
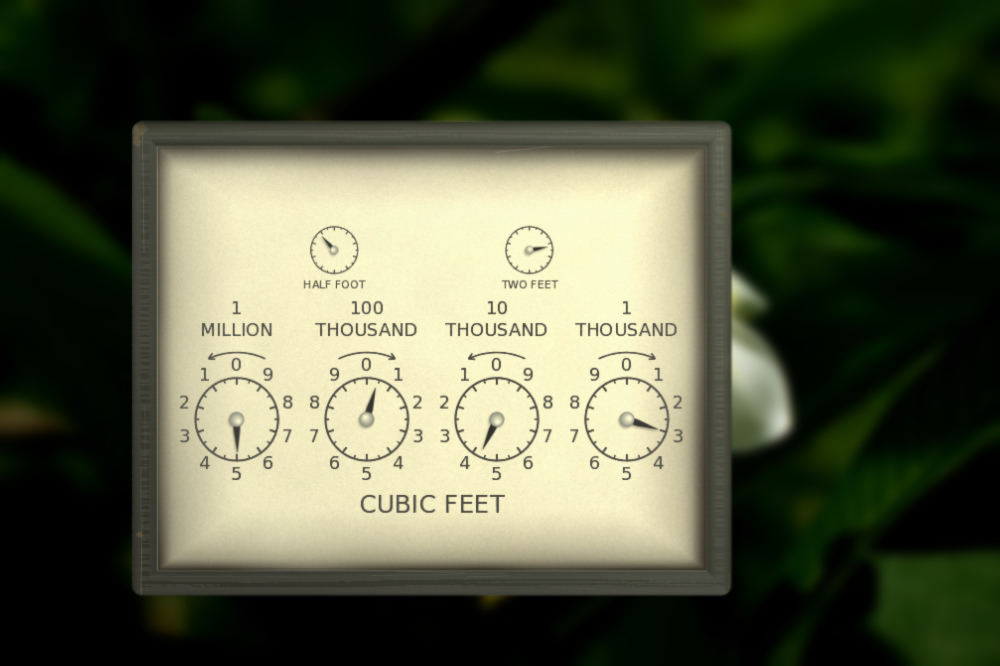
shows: 504300 ft³
